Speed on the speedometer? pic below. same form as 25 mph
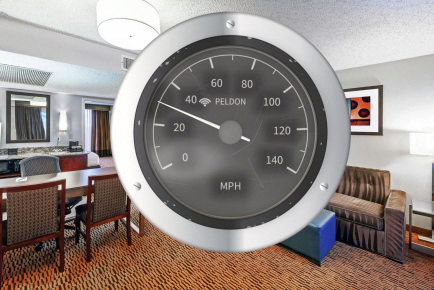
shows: 30 mph
